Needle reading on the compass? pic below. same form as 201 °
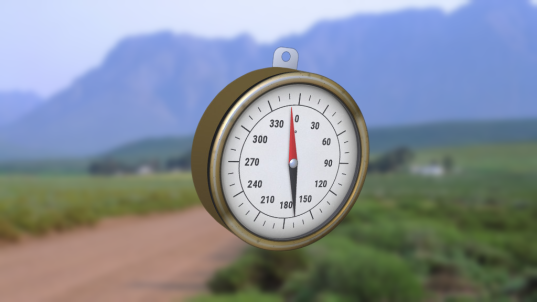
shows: 350 °
